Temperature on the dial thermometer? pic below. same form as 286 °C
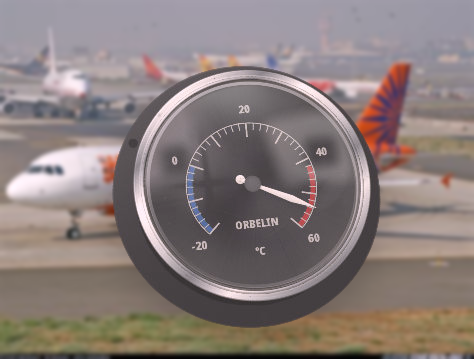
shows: 54 °C
